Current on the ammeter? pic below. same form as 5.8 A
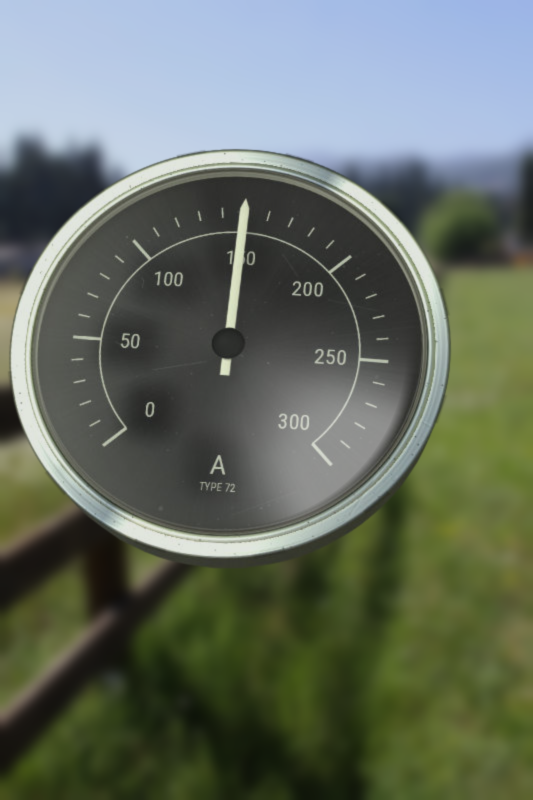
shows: 150 A
